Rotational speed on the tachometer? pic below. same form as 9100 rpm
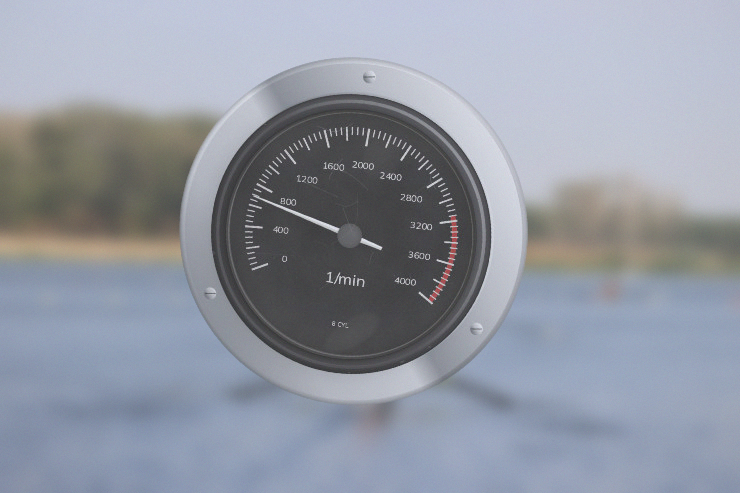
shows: 700 rpm
